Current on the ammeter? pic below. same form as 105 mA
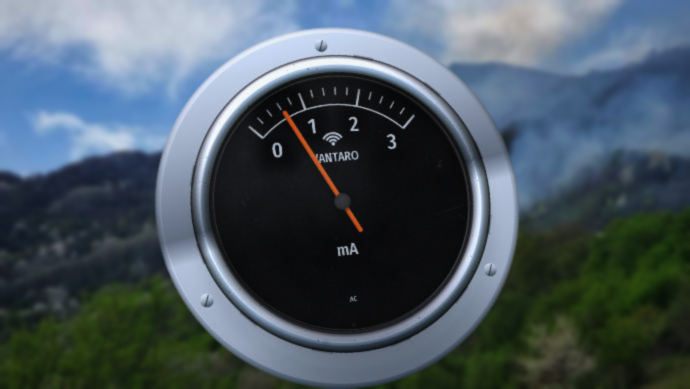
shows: 0.6 mA
